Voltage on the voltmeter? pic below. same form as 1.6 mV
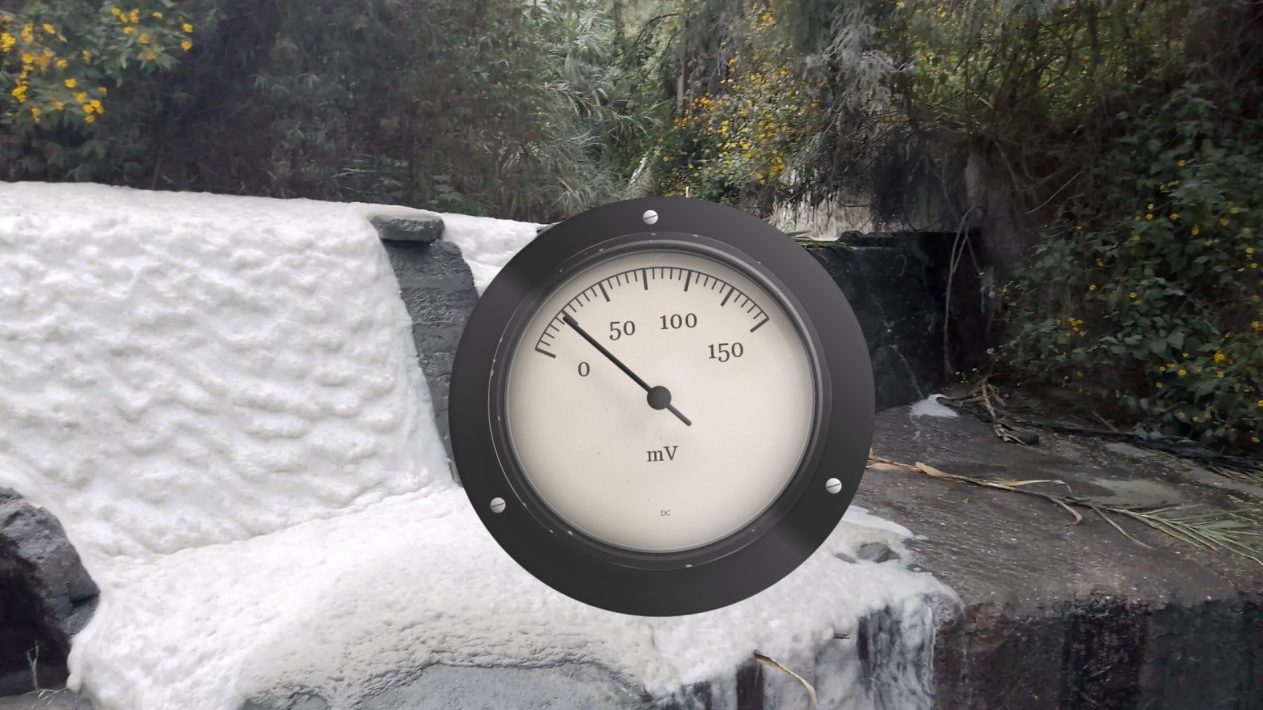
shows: 22.5 mV
